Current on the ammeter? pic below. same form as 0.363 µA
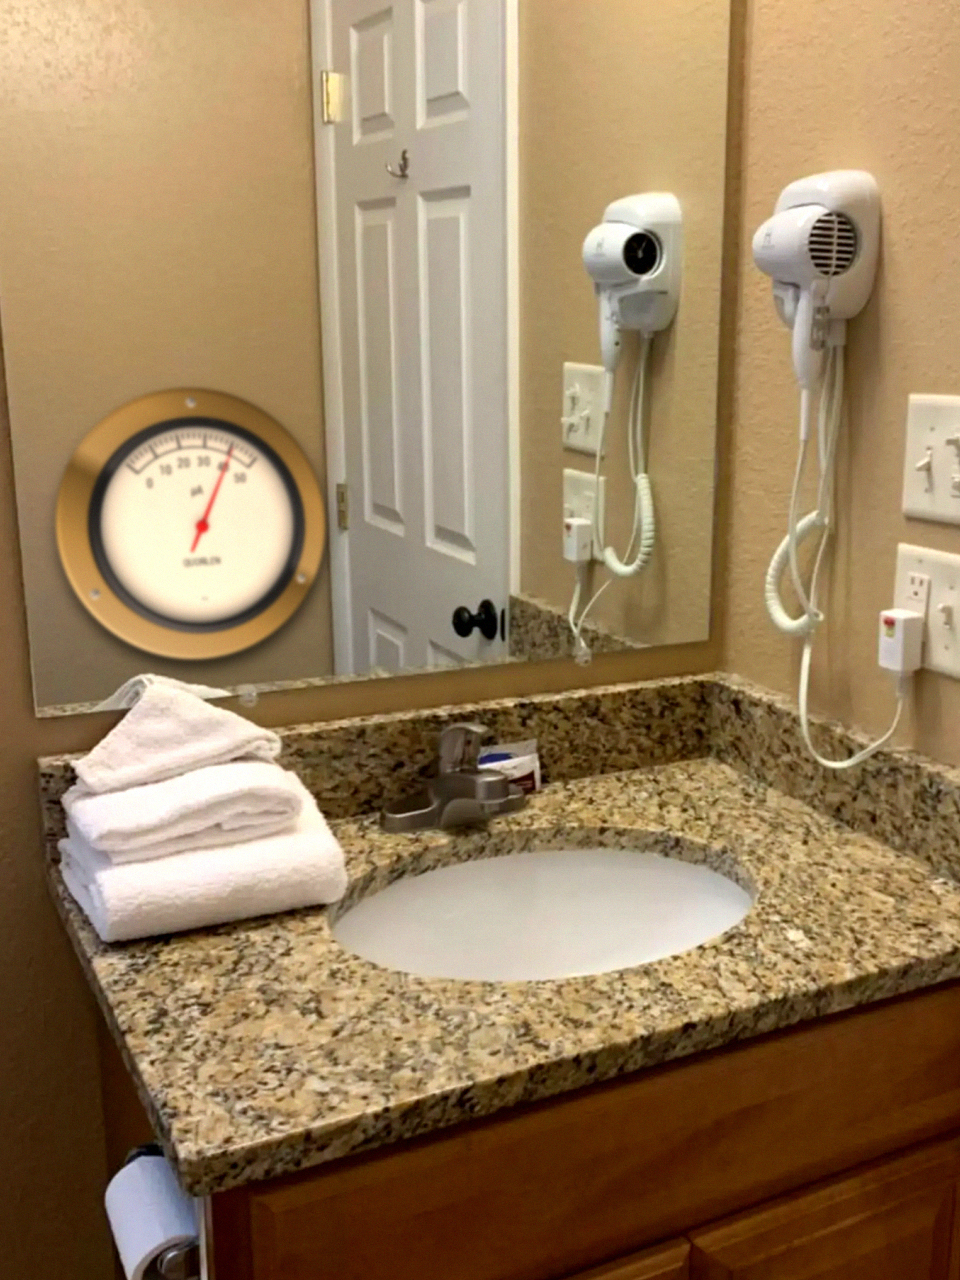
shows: 40 µA
